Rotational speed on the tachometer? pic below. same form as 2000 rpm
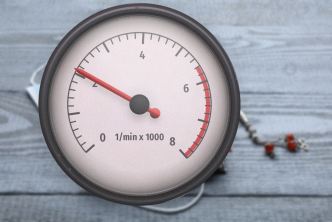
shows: 2100 rpm
